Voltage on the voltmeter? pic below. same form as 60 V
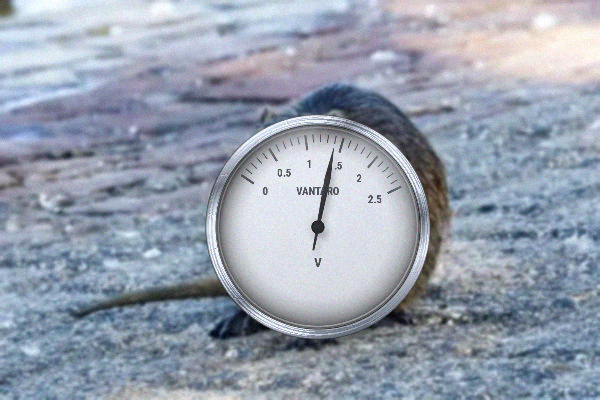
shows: 1.4 V
